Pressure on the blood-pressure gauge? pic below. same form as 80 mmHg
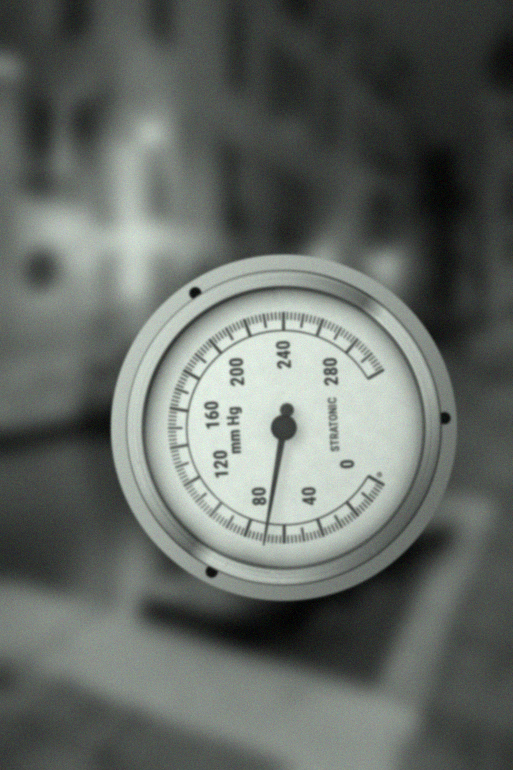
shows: 70 mmHg
